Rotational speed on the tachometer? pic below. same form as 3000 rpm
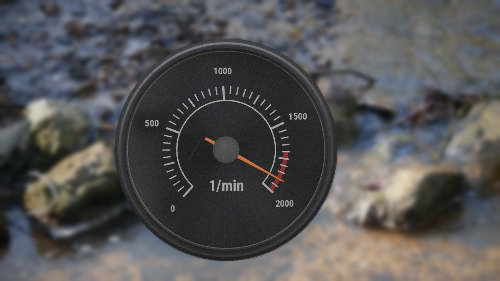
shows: 1900 rpm
